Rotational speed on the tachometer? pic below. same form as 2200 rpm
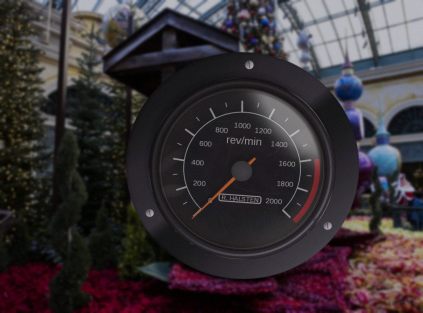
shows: 0 rpm
